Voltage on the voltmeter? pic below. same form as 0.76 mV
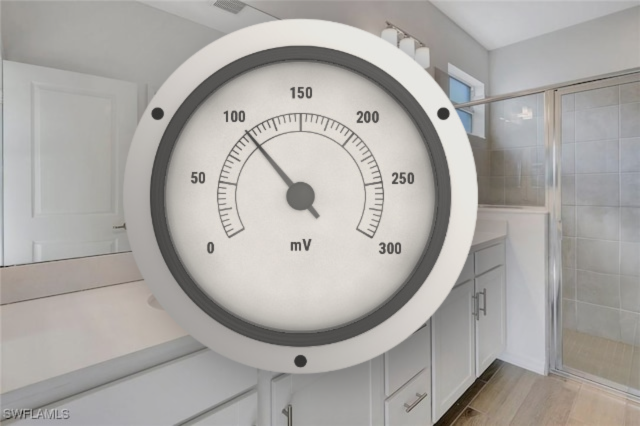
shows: 100 mV
